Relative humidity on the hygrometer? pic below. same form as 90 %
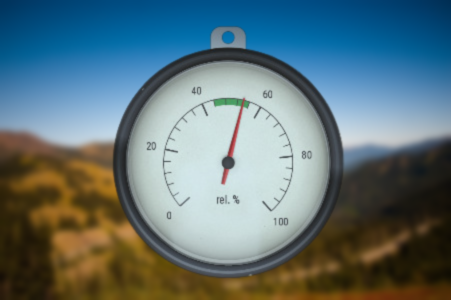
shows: 54 %
